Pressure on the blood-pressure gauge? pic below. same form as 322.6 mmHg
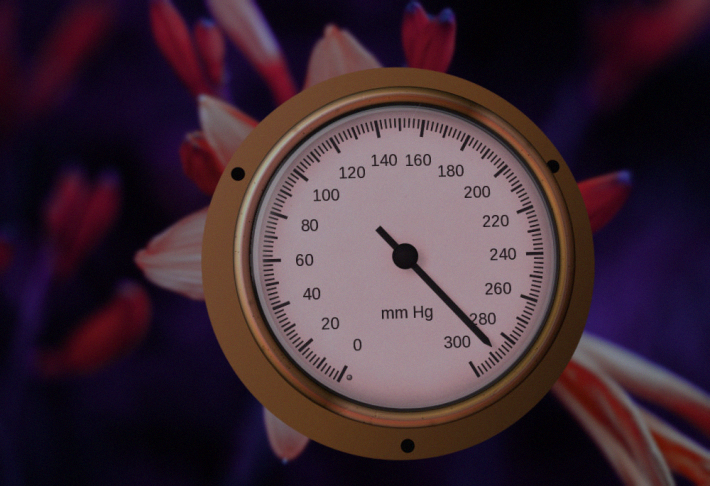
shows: 288 mmHg
